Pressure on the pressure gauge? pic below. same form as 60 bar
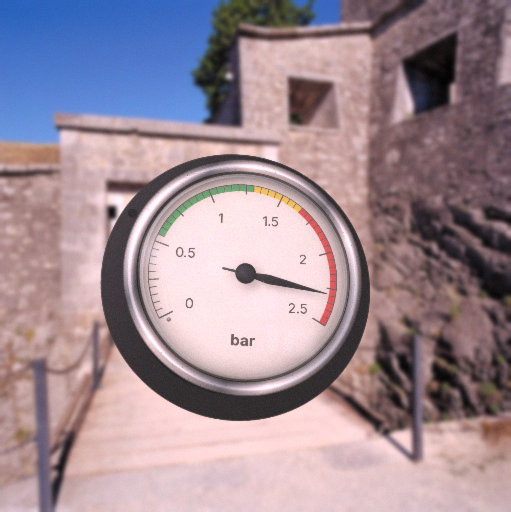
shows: 2.3 bar
